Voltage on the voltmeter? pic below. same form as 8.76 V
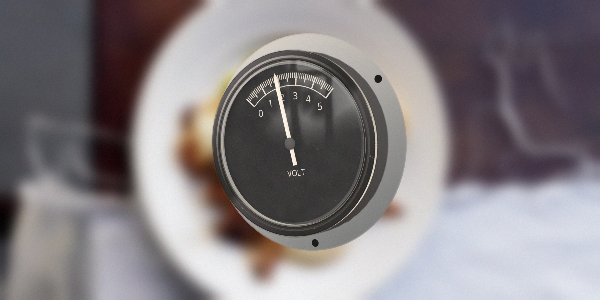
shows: 2 V
